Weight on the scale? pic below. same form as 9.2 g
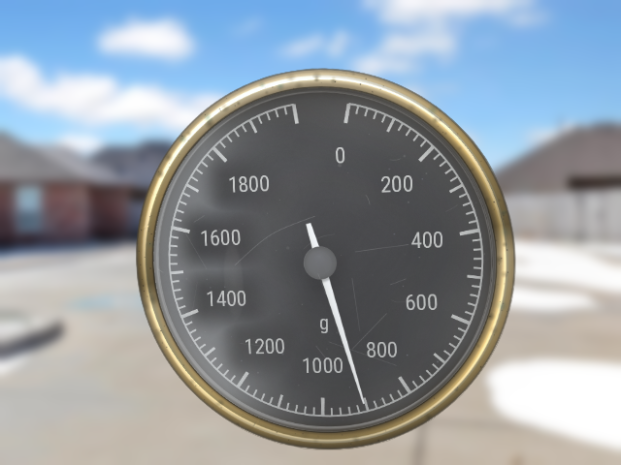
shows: 900 g
